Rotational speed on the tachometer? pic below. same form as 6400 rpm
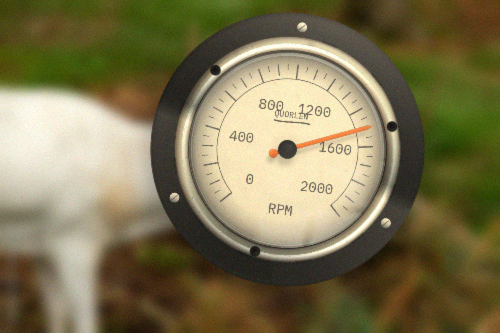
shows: 1500 rpm
